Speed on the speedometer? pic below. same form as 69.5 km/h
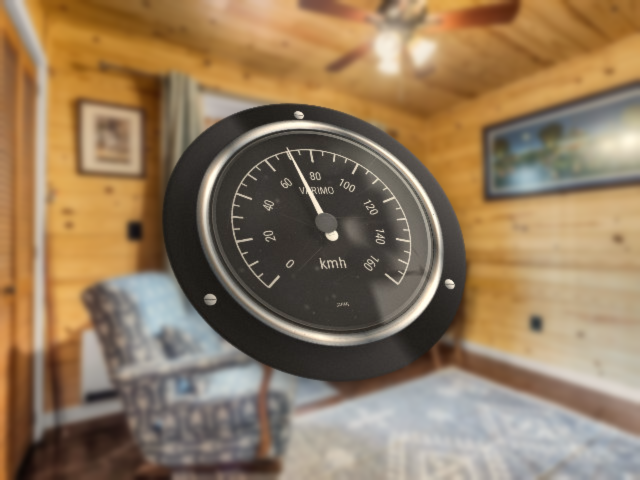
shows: 70 km/h
